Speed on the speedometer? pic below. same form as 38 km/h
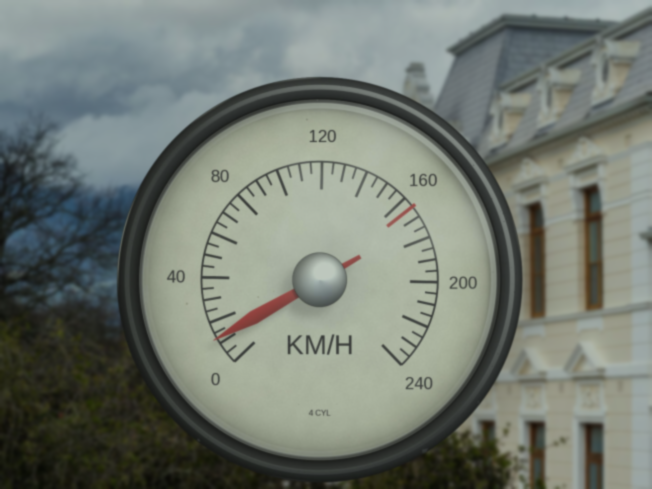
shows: 12.5 km/h
